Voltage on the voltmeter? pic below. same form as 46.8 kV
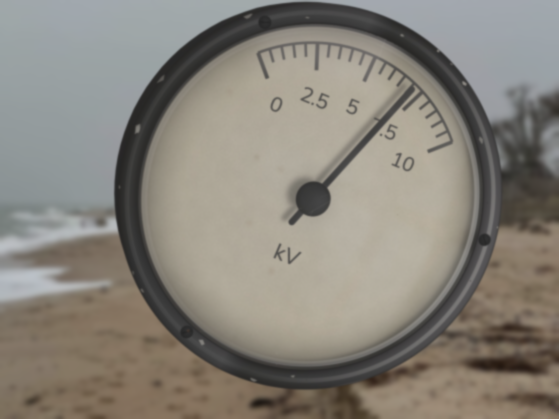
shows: 7 kV
